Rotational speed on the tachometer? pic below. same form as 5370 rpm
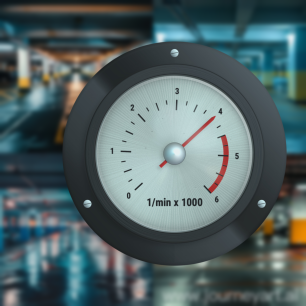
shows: 4000 rpm
